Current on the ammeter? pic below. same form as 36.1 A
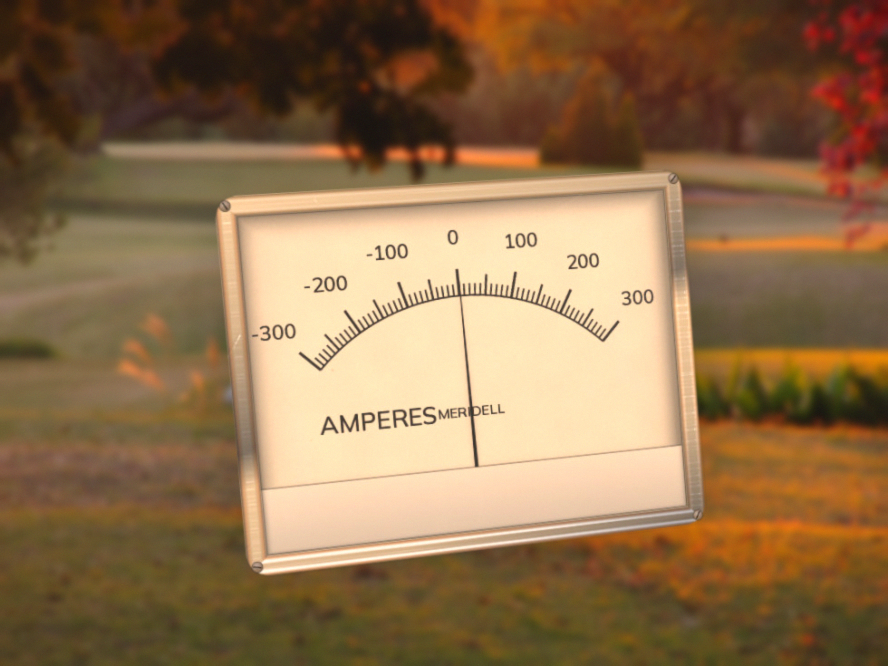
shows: 0 A
